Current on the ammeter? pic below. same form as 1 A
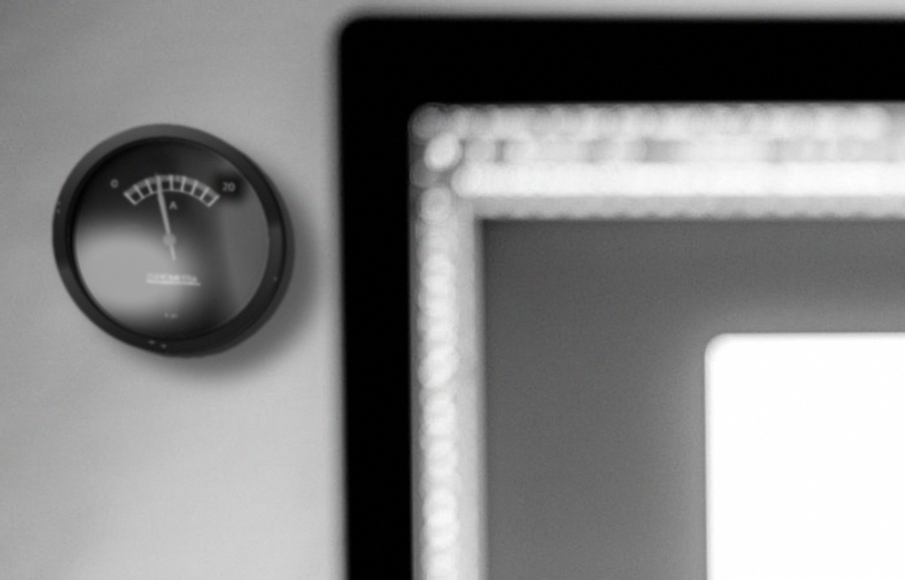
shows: 7.5 A
